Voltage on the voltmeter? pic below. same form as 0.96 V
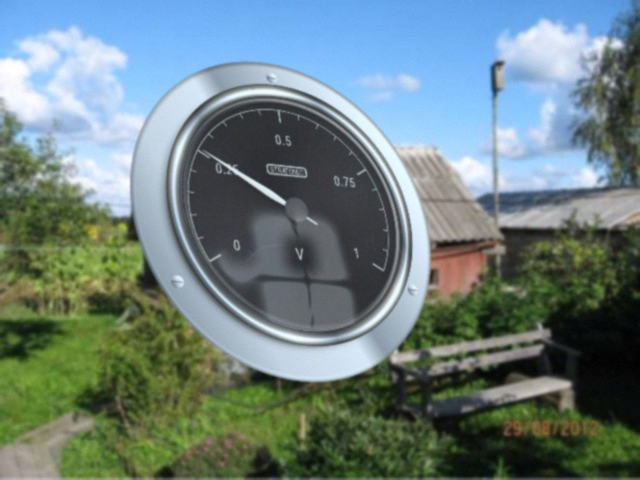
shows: 0.25 V
